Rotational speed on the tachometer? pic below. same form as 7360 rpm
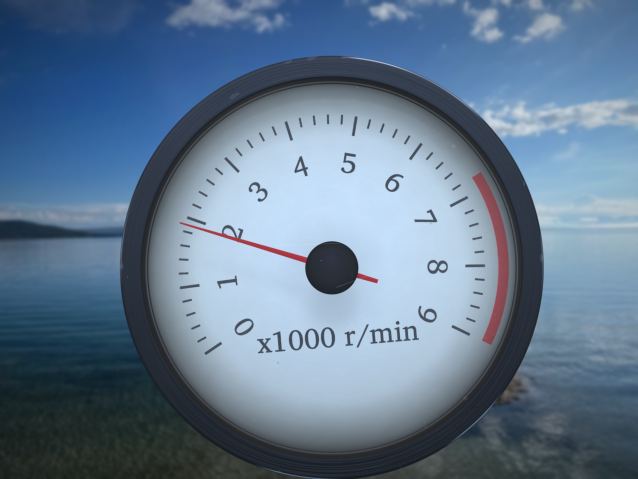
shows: 1900 rpm
